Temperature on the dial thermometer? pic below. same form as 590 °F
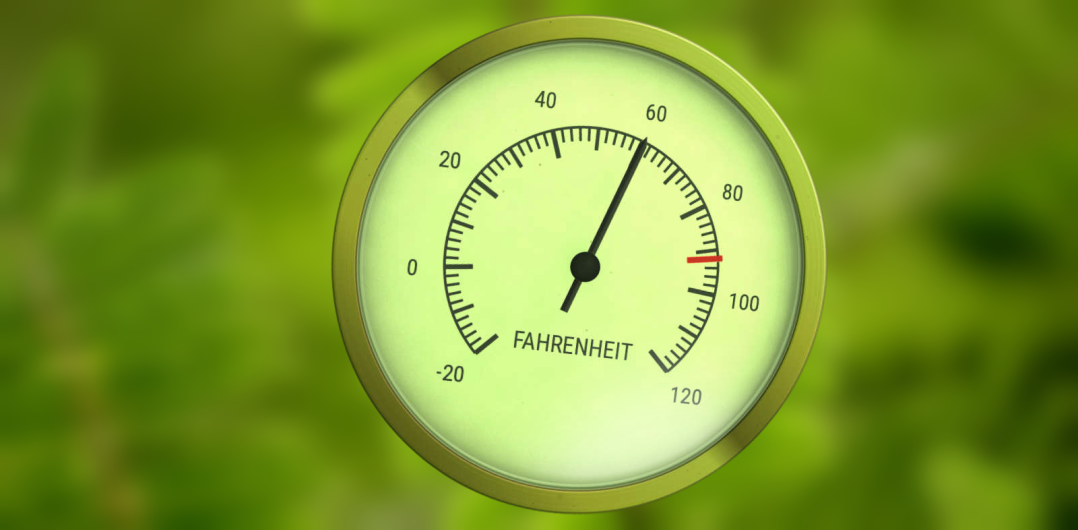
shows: 60 °F
